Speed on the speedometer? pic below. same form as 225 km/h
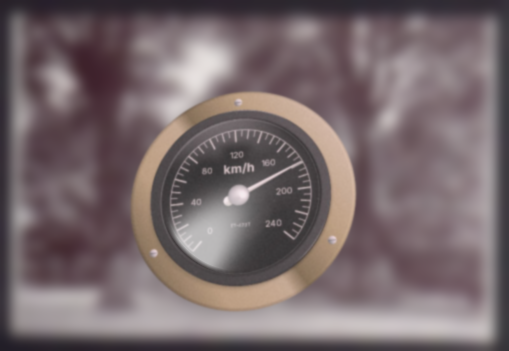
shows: 180 km/h
